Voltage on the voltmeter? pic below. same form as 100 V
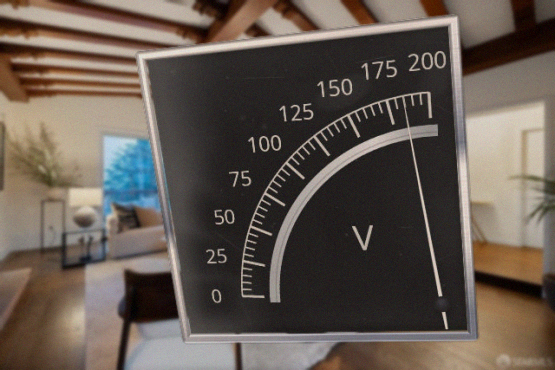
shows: 185 V
